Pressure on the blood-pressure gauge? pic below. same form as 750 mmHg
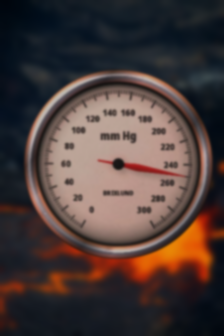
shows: 250 mmHg
